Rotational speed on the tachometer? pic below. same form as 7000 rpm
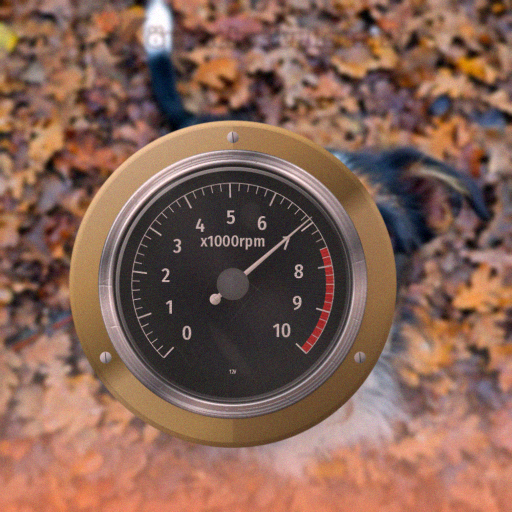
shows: 6900 rpm
